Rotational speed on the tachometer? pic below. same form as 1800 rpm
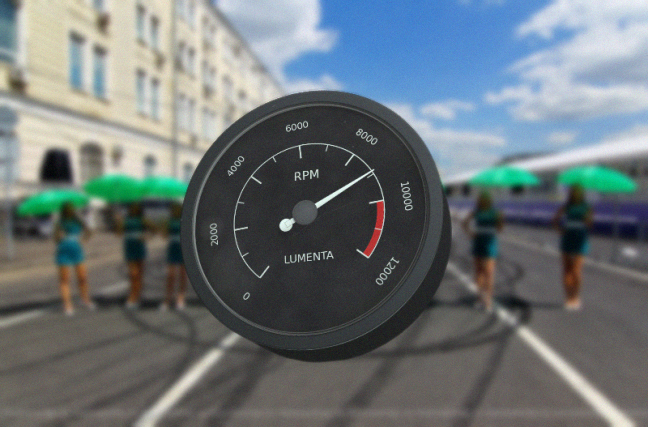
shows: 9000 rpm
